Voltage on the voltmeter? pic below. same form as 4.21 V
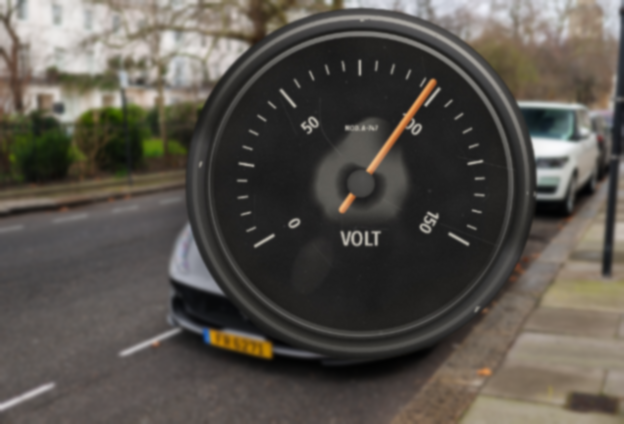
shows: 97.5 V
